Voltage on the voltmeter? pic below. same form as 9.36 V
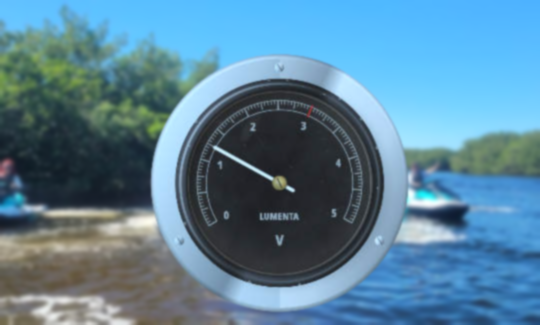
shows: 1.25 V
